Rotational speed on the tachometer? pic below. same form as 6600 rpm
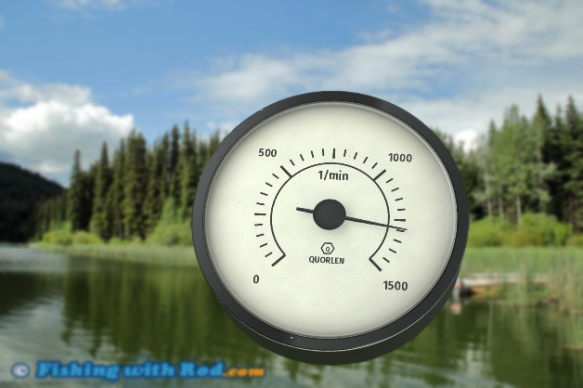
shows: 1300 rpm
